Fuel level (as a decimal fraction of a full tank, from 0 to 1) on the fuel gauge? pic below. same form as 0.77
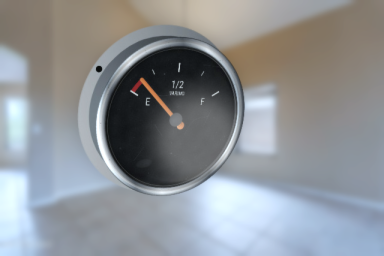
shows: 0.125
